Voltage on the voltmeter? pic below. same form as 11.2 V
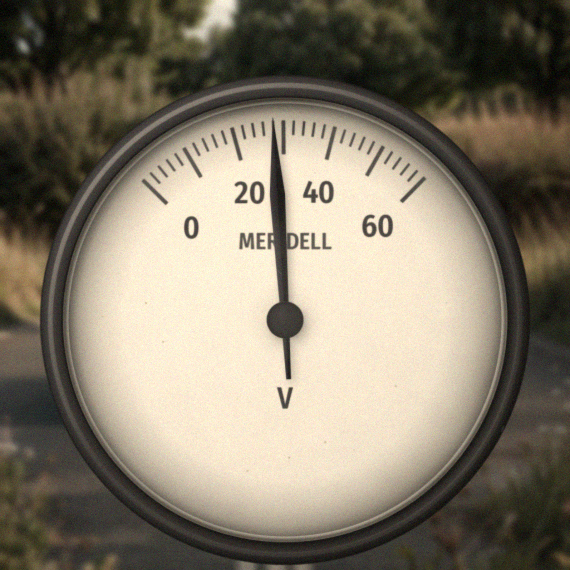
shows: 28 V
